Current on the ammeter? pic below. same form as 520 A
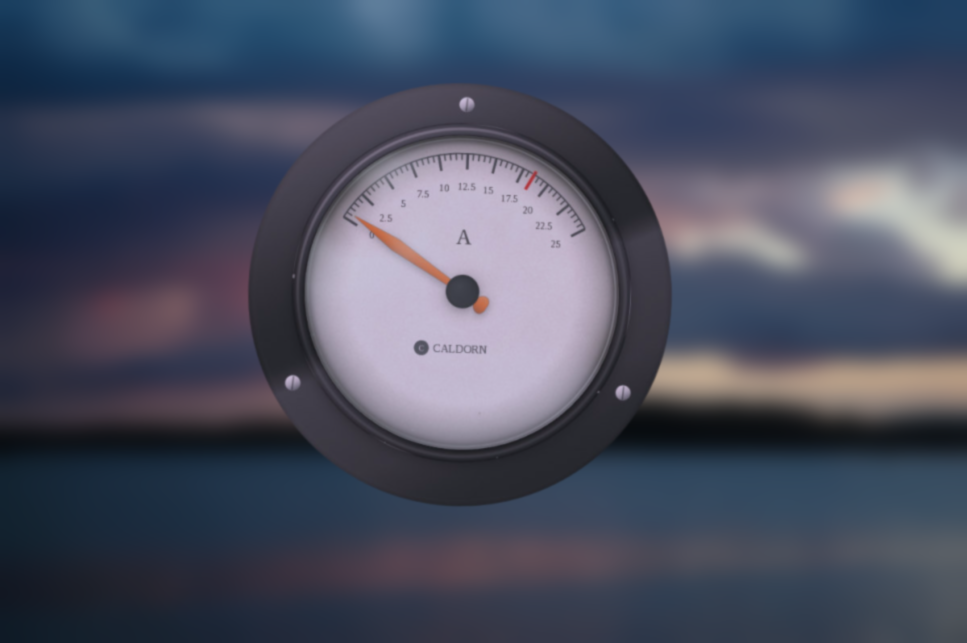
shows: 0.5 A
